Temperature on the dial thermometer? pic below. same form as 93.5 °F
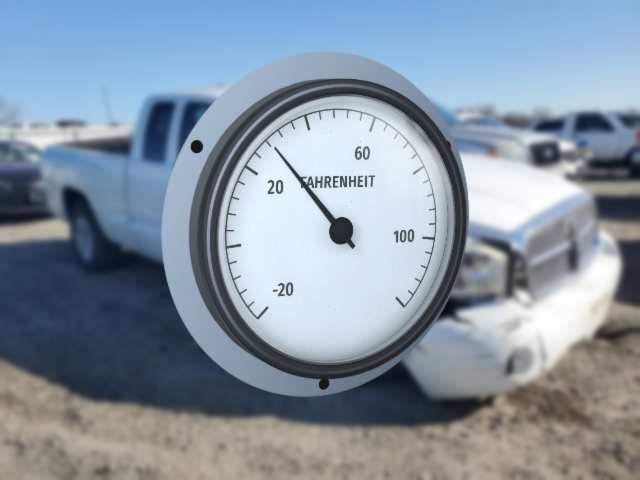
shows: 28 °F
